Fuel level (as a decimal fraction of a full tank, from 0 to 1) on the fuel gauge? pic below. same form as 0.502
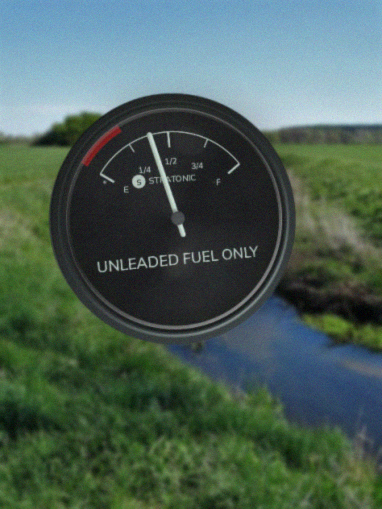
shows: 0.375
